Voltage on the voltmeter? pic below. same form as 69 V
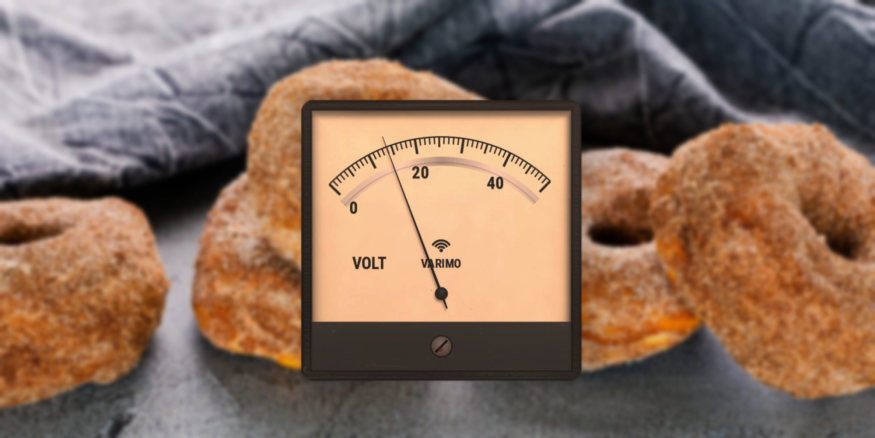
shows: 14 V
